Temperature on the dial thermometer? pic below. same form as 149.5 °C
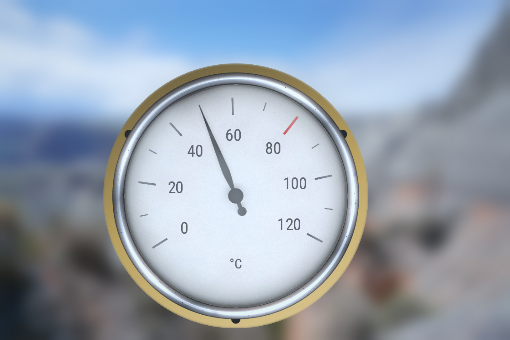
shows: 50 °C
